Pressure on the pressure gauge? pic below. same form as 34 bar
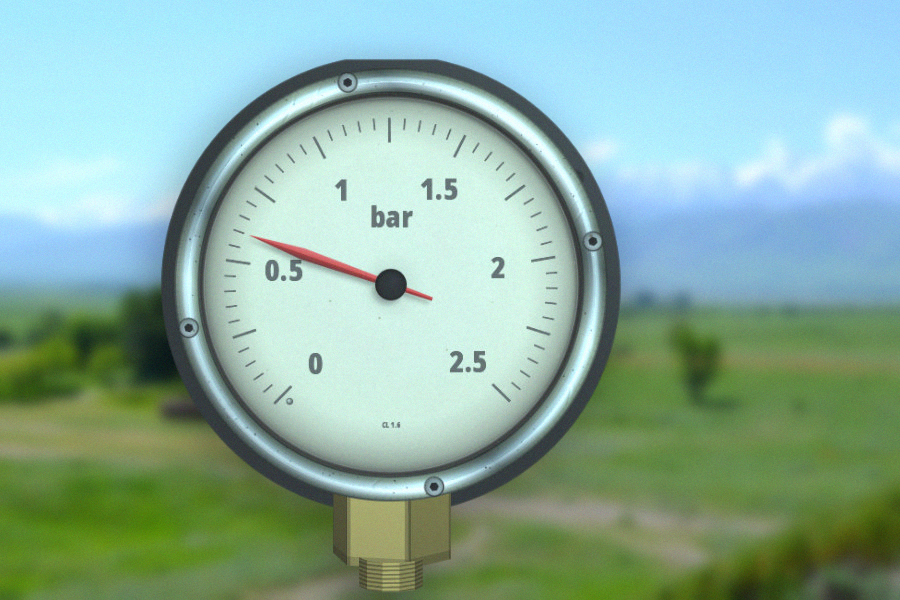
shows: 0.6 bar
